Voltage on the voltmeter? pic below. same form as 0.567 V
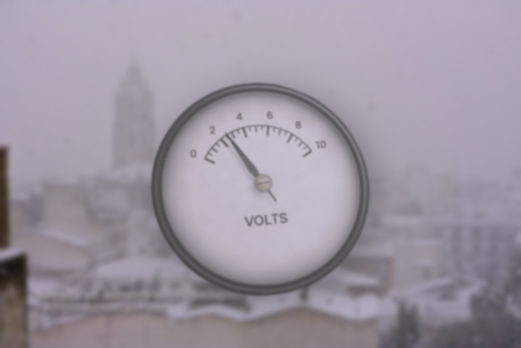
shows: 2.5 V
